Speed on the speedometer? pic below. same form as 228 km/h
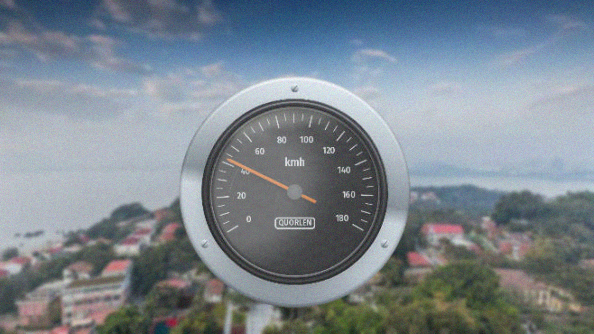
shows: 42.5 km/h
